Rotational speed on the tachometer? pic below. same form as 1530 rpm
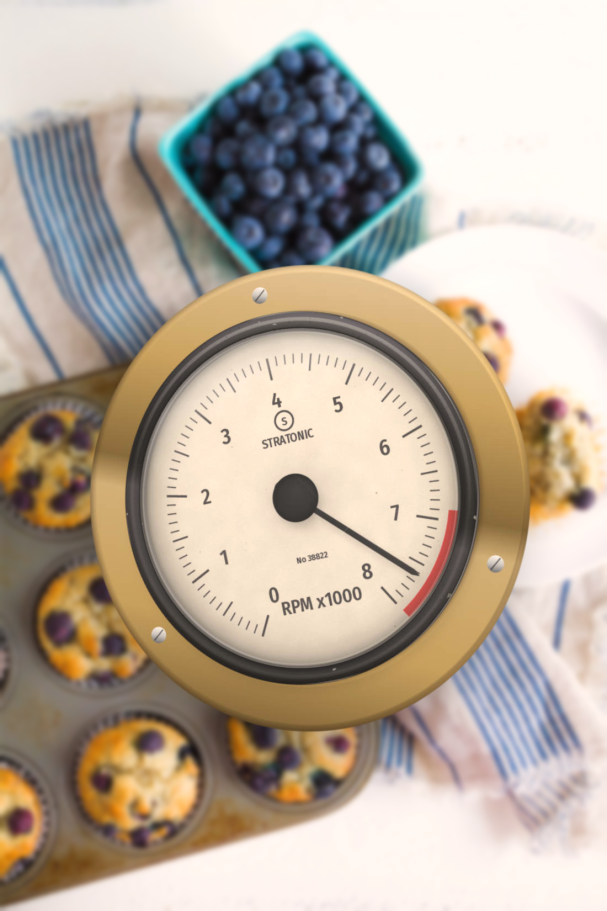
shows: 7600 rpm
